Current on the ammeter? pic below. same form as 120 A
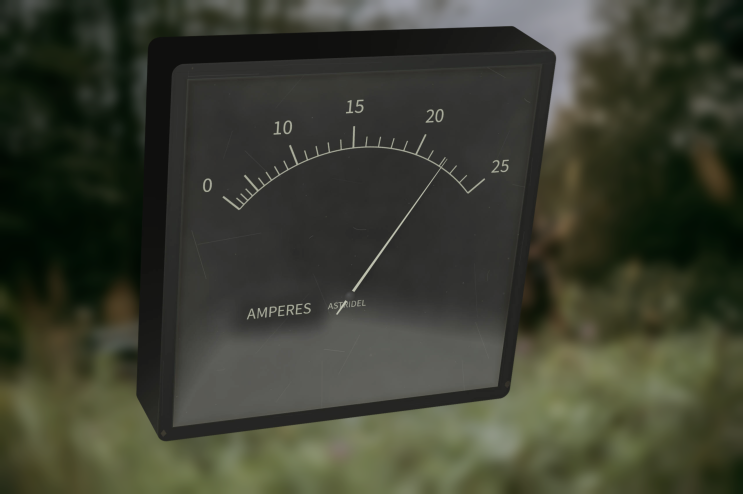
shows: 22 A
